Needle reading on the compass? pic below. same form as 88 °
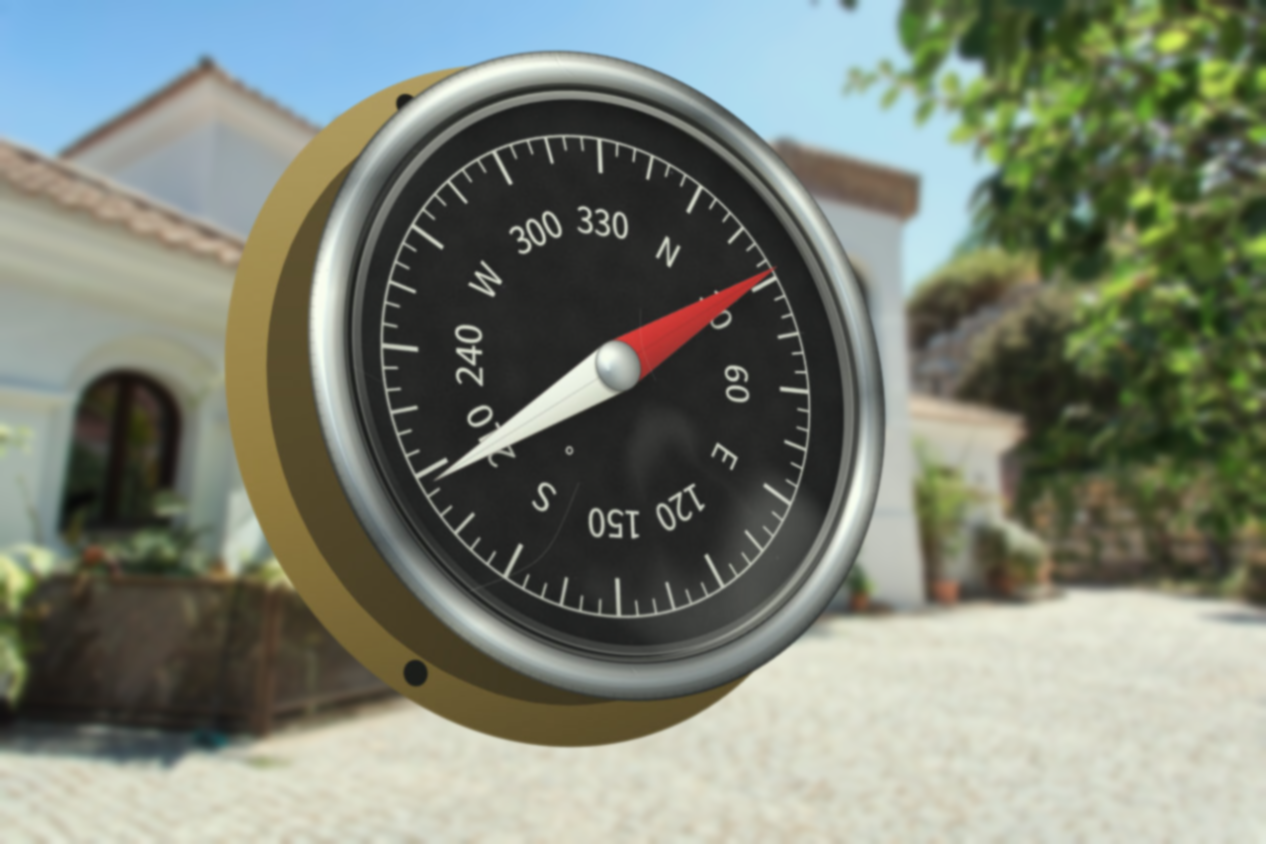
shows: 27.5 °
